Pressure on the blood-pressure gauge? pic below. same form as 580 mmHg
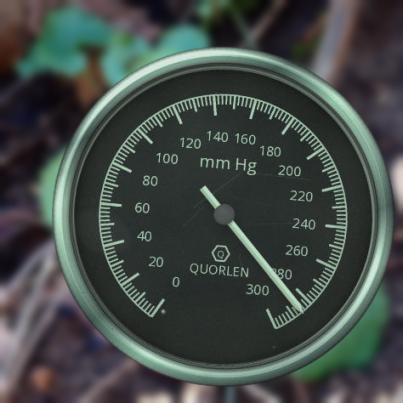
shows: 286 mmHg
